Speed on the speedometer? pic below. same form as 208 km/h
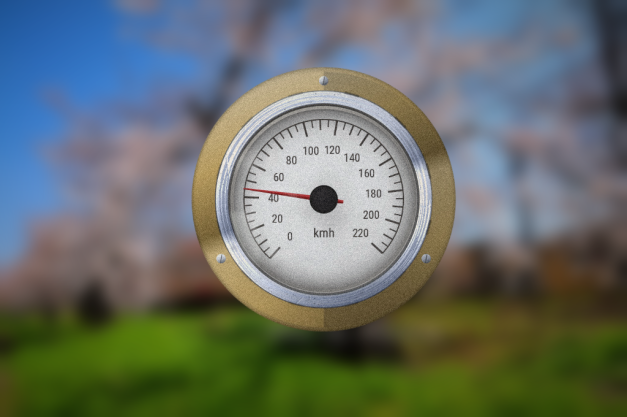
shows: 45 km/h
